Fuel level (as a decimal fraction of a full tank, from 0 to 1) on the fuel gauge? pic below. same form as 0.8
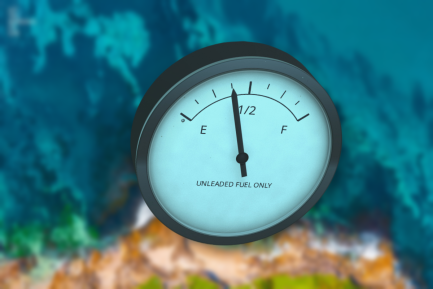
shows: 0.375
